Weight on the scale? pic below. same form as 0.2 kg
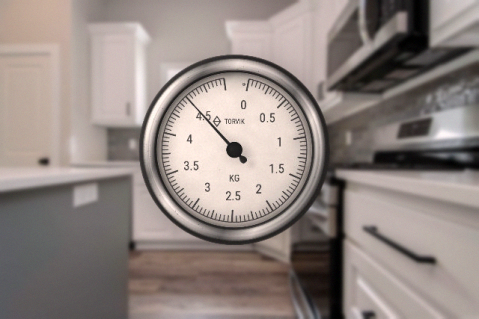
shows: 4.5 kg
